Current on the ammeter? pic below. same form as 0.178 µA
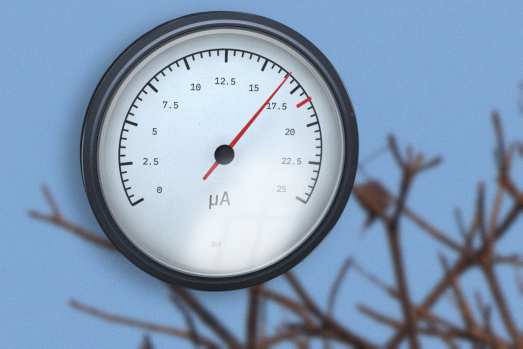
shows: 16.5 µA
